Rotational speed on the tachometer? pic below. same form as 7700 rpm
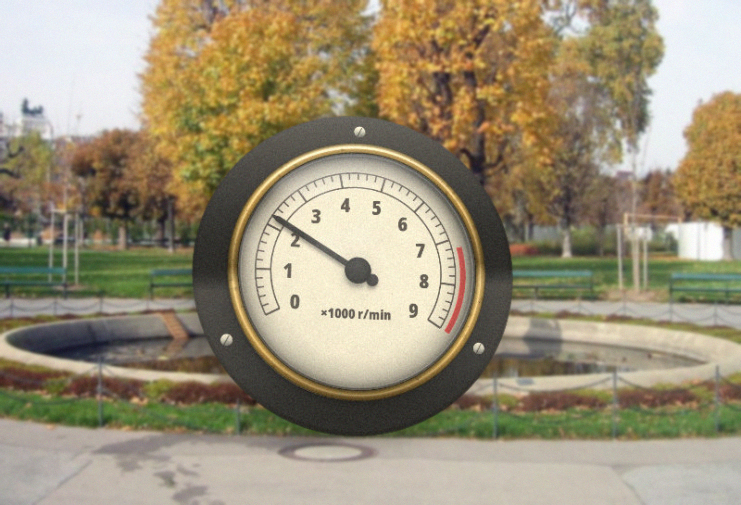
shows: 2200 rpm
